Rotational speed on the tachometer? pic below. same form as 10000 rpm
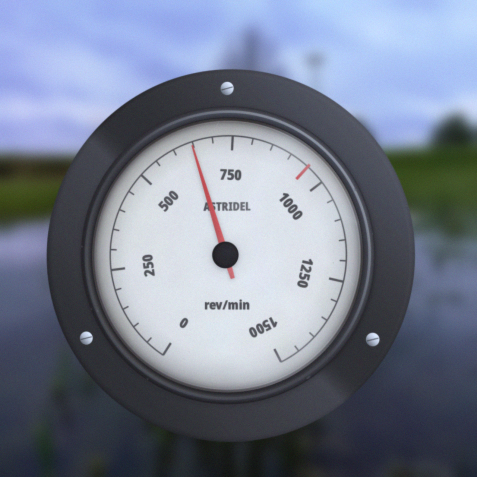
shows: 650 rpm
